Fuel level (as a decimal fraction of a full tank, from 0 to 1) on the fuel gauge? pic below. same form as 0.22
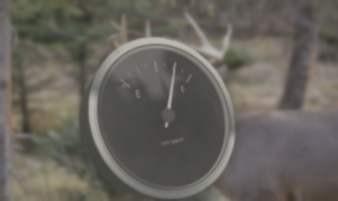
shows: 0.75
